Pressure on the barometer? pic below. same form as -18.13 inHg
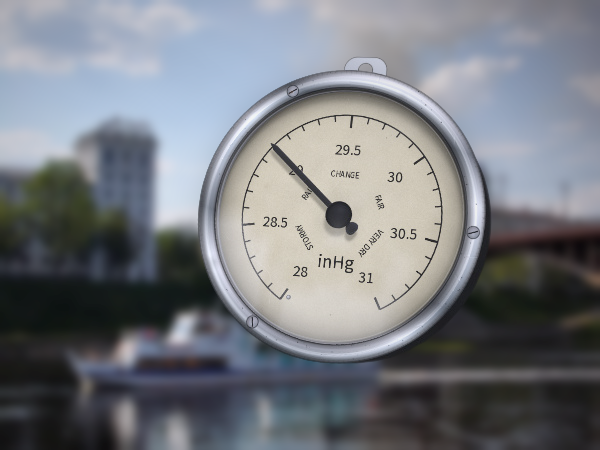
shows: 29 inHg
